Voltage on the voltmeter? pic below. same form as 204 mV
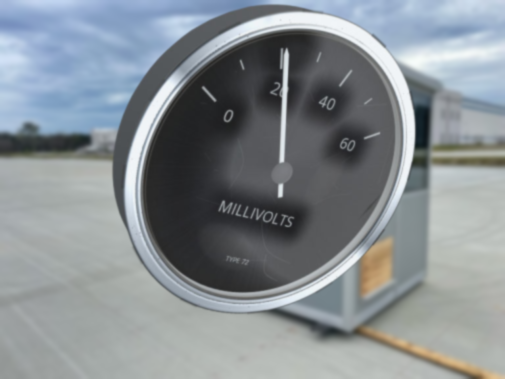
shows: 20 mV
